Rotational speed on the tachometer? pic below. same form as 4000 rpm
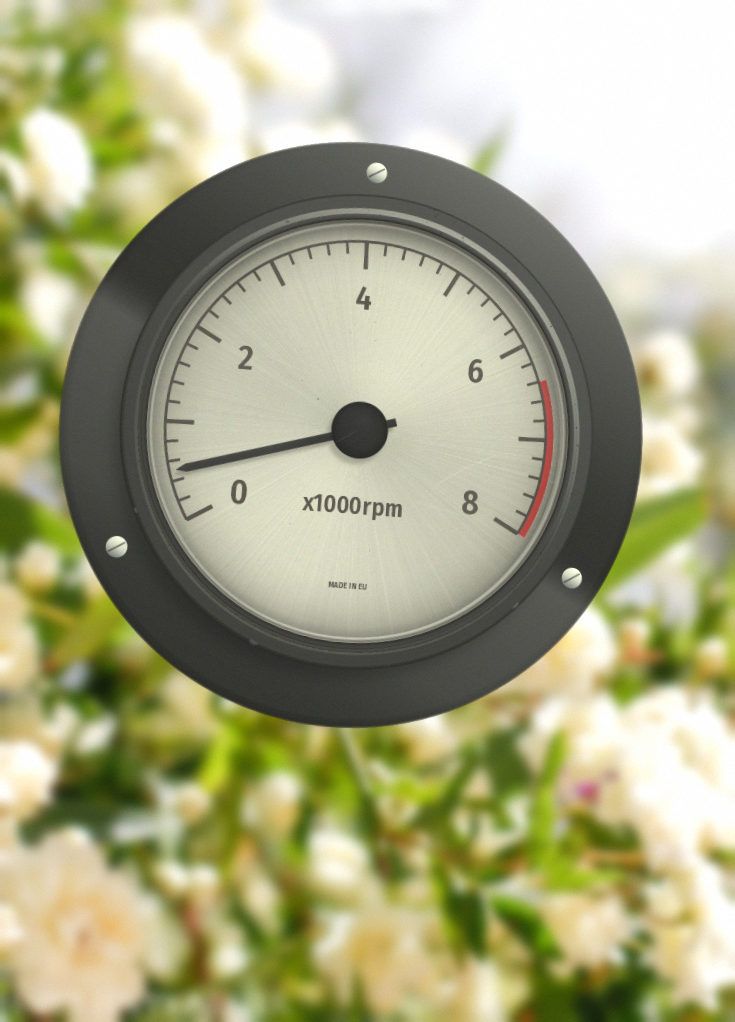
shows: 500 rpm
